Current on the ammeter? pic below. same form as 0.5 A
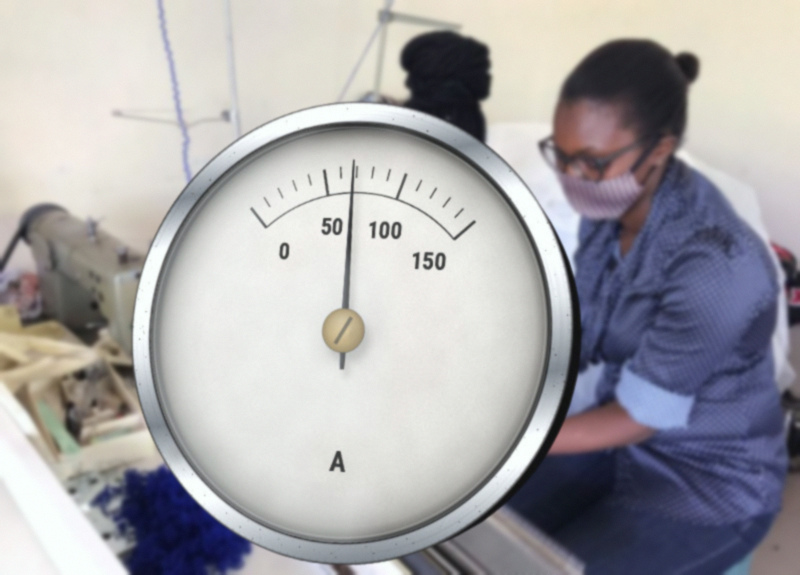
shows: 70 A
